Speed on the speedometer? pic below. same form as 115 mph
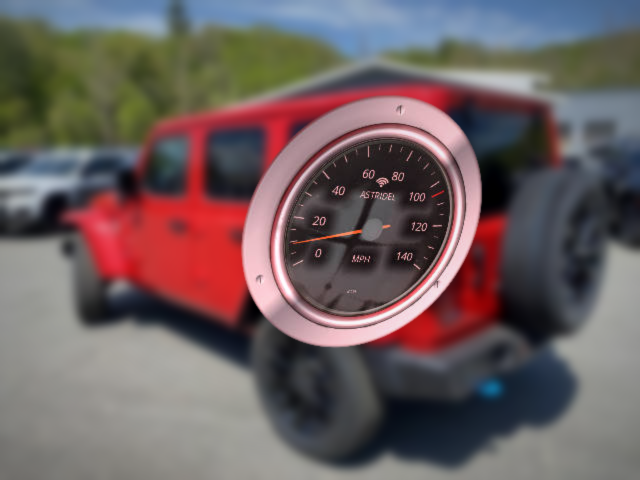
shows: 10 mph
